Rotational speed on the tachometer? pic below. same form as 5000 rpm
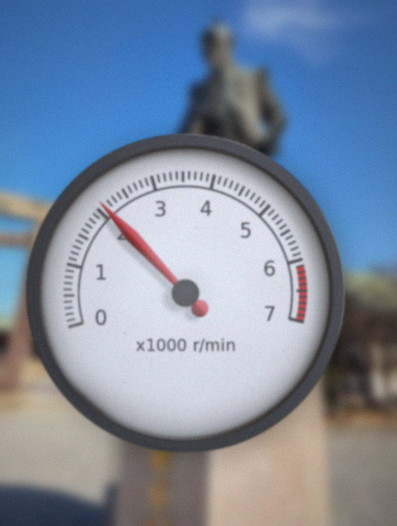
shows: 2100 rpm
